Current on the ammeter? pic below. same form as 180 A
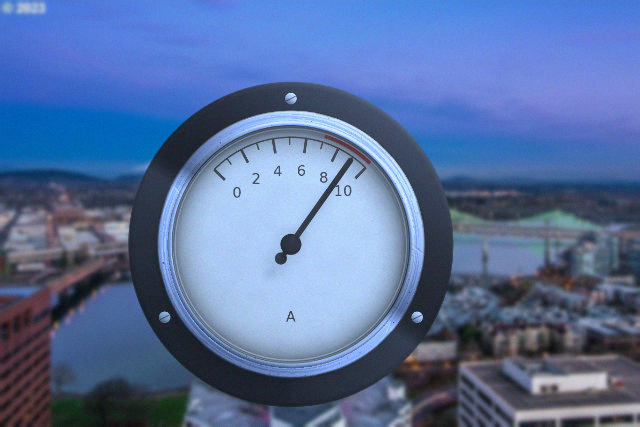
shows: 9 A
